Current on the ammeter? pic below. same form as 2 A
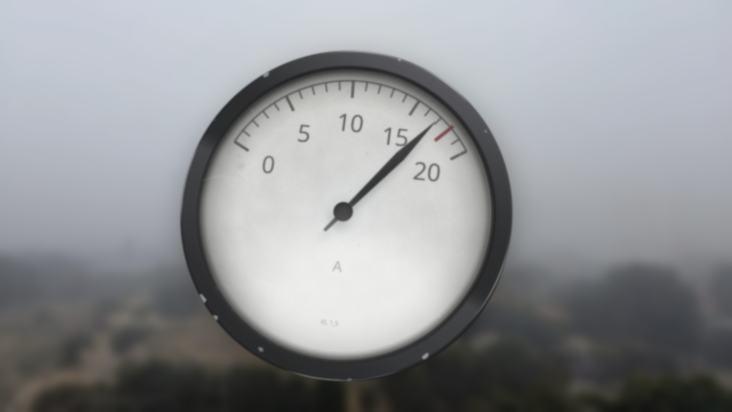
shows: 17 A
